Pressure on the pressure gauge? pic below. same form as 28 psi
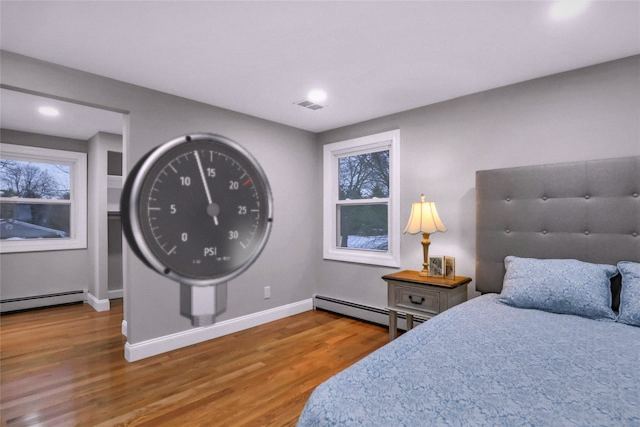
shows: 13 psi
